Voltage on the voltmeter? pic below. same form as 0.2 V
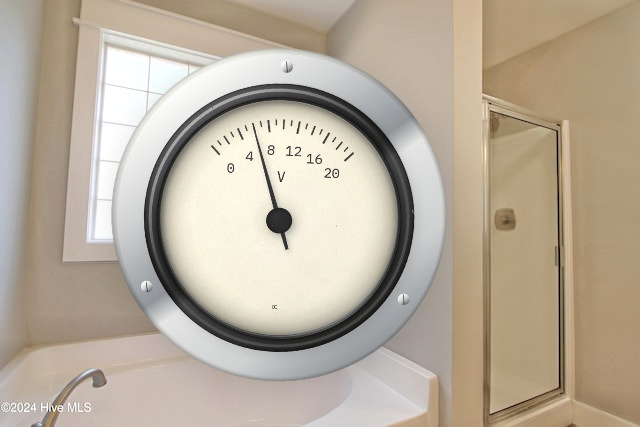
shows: 6 V
